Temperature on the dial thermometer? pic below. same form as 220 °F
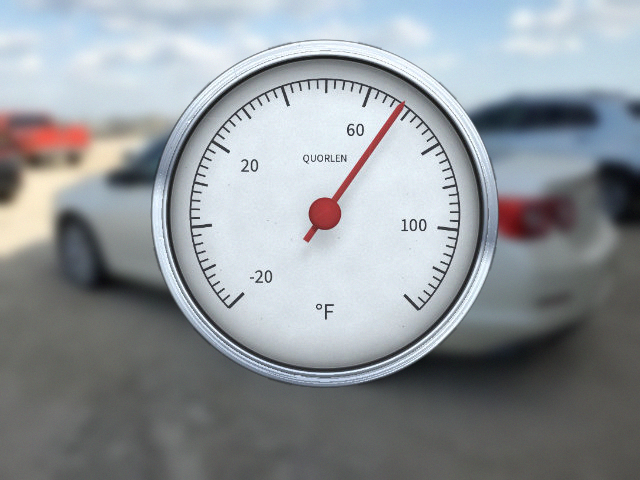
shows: 68 °F
